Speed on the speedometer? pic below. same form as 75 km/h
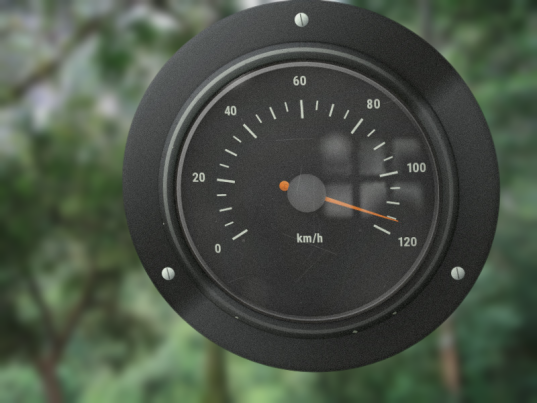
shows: 115 km/h
